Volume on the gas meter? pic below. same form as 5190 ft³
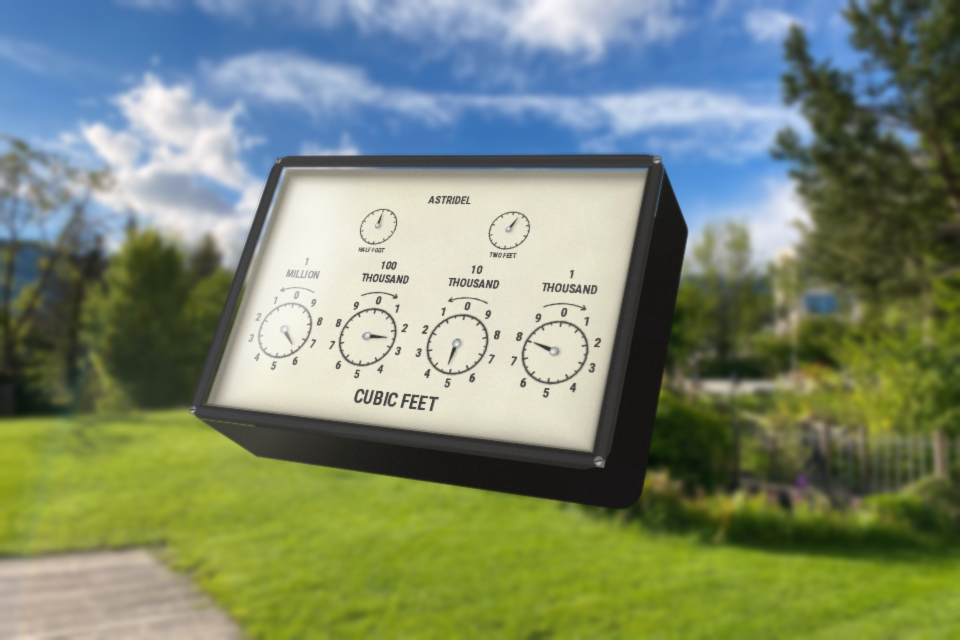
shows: 624800 ft³
